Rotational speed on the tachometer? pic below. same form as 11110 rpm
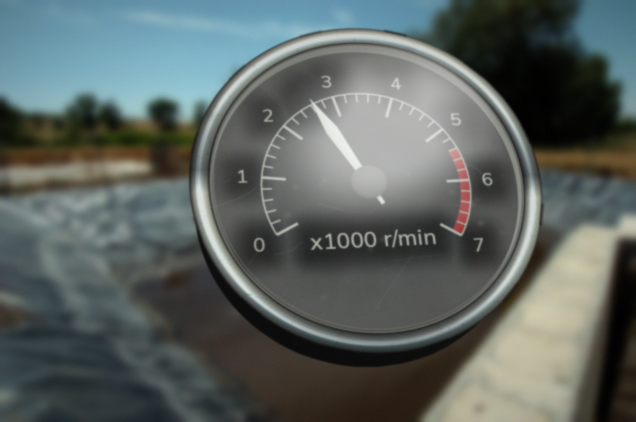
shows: 2600 rpm
